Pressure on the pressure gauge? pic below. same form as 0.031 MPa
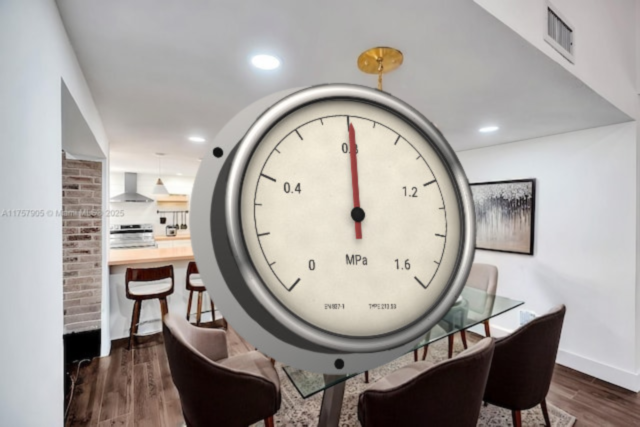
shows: 0.8 MPa
